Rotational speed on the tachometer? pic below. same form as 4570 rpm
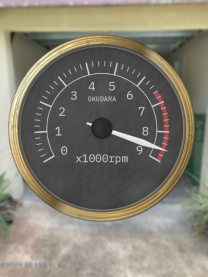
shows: 8600 rpm
